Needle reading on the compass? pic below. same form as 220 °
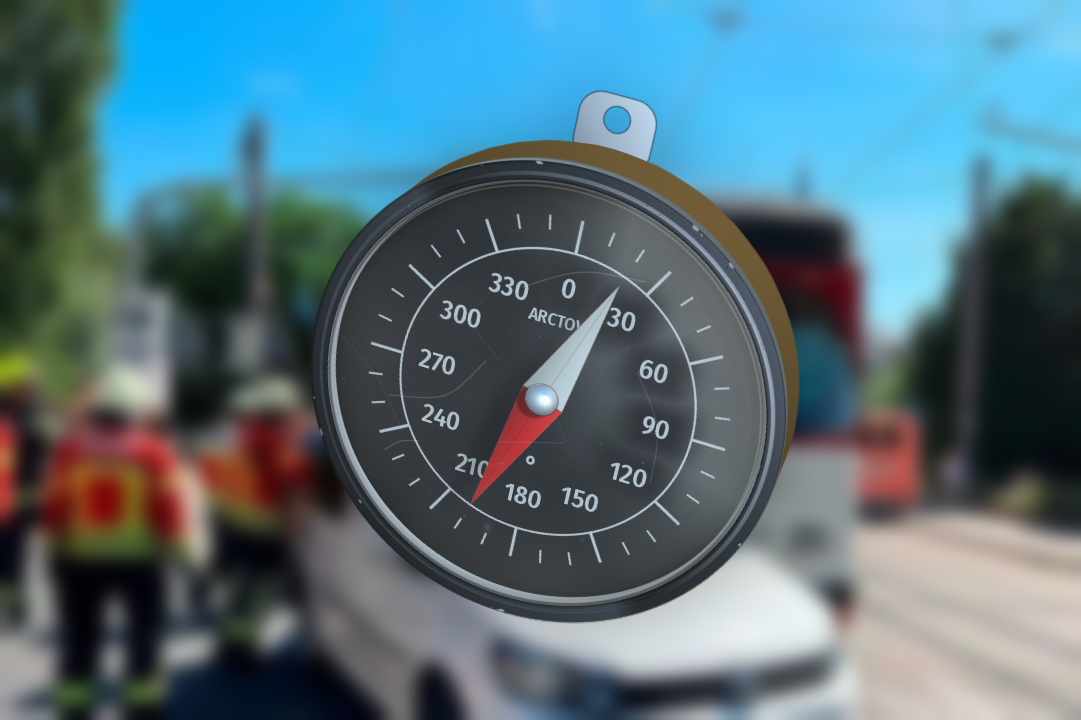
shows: 200 °
